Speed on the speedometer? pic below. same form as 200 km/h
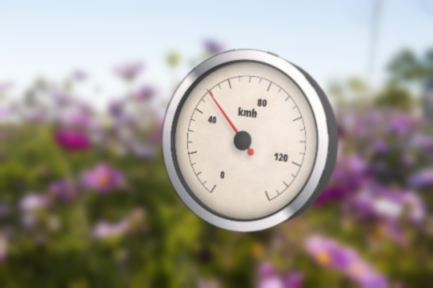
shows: 50 km/h
